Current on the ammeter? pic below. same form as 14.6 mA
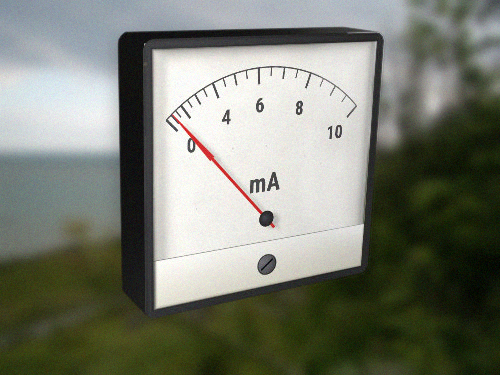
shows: 1 mA
